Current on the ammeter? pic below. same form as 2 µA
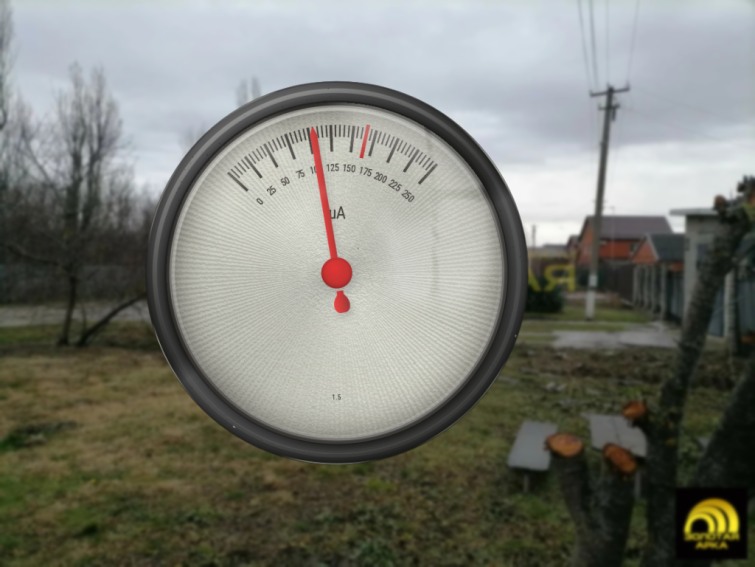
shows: 105 µA
